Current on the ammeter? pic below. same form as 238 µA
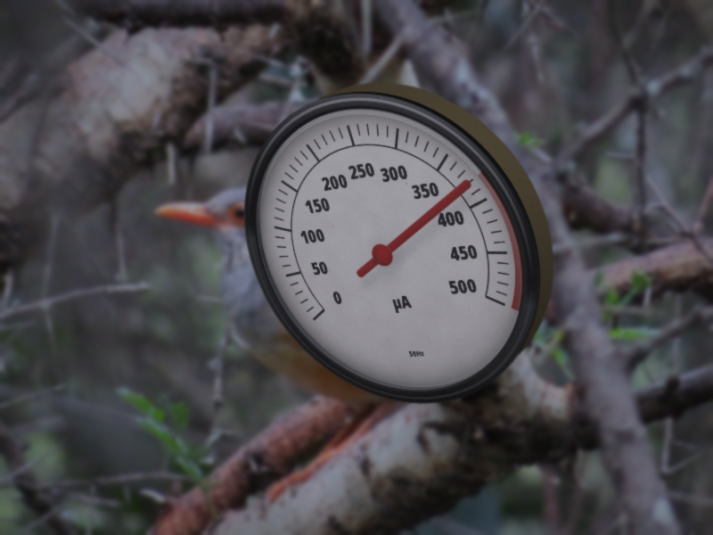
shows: 380 µA
